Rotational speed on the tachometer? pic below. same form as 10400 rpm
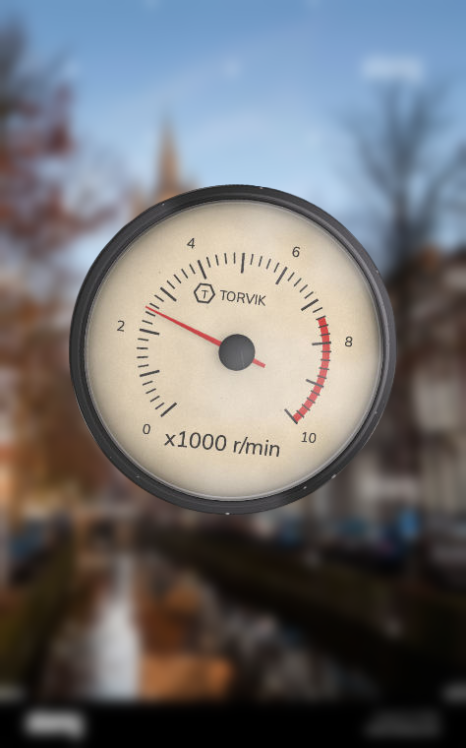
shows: 2500 rpm
